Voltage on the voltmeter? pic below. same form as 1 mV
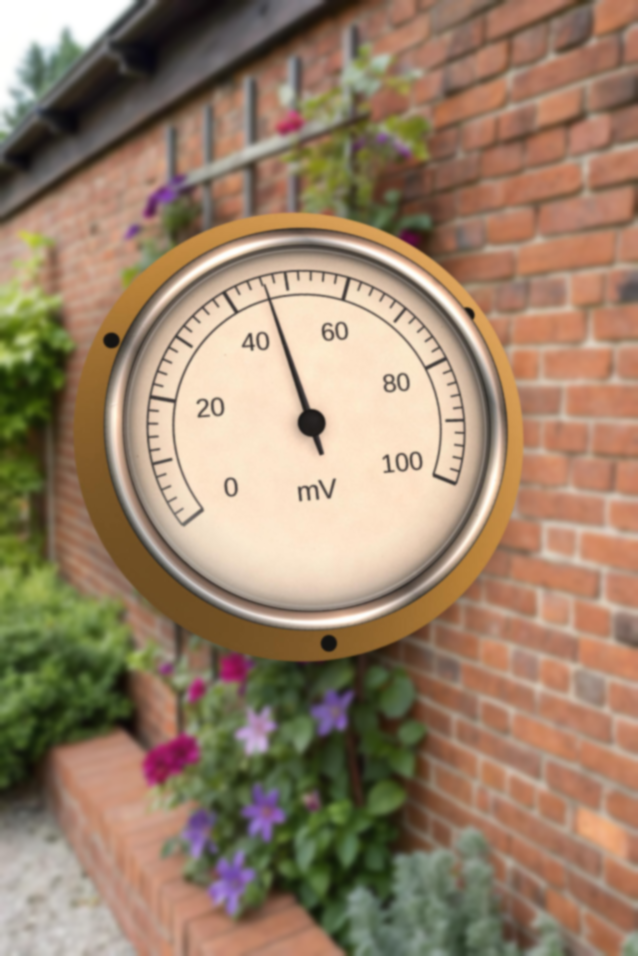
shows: 46 mV
